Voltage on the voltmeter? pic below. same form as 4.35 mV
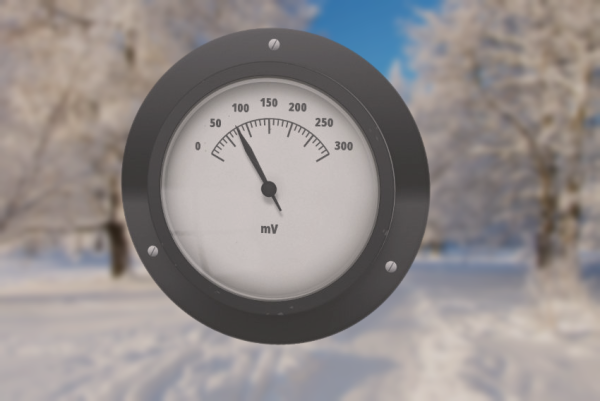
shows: 80 mV
